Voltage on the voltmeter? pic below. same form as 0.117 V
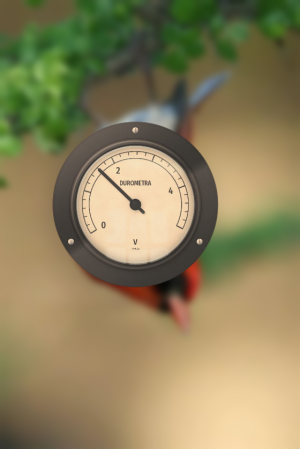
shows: 1.6 V
